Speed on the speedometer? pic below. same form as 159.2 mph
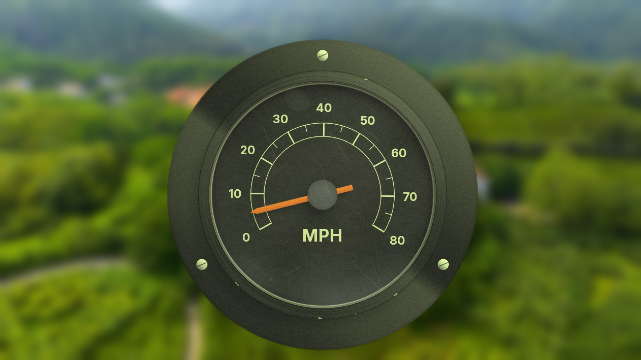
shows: 5 mph
